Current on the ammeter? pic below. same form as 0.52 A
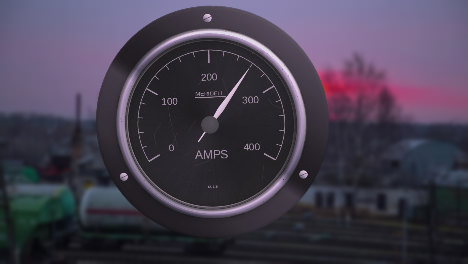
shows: 260 A
